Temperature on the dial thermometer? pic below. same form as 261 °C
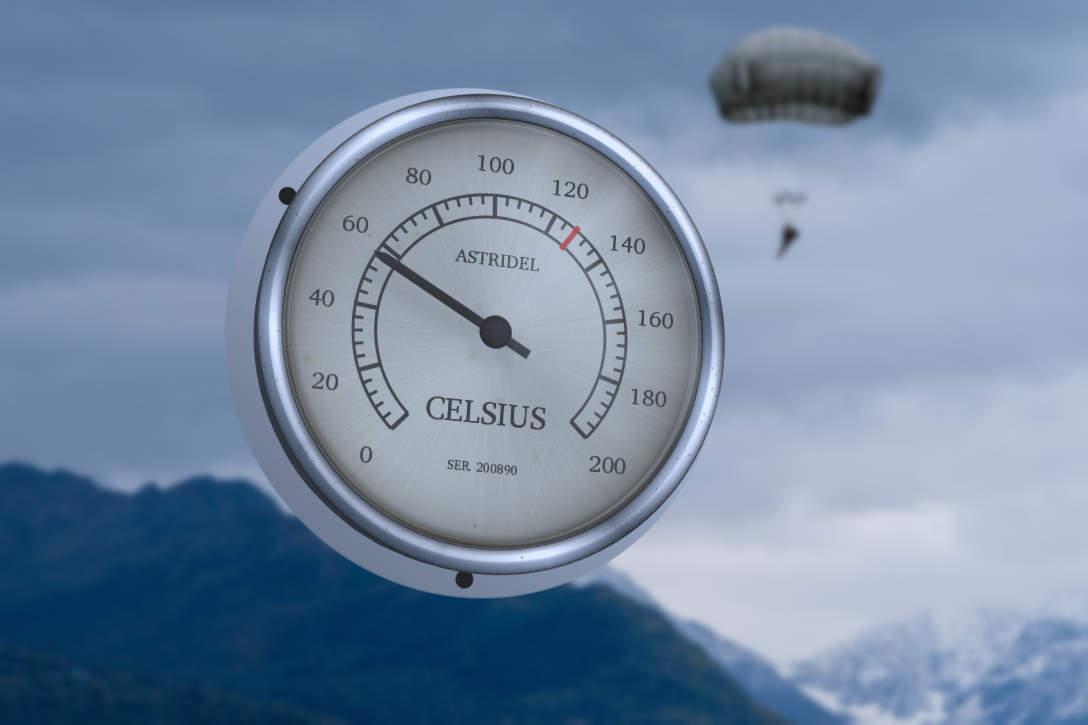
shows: 56 °C
